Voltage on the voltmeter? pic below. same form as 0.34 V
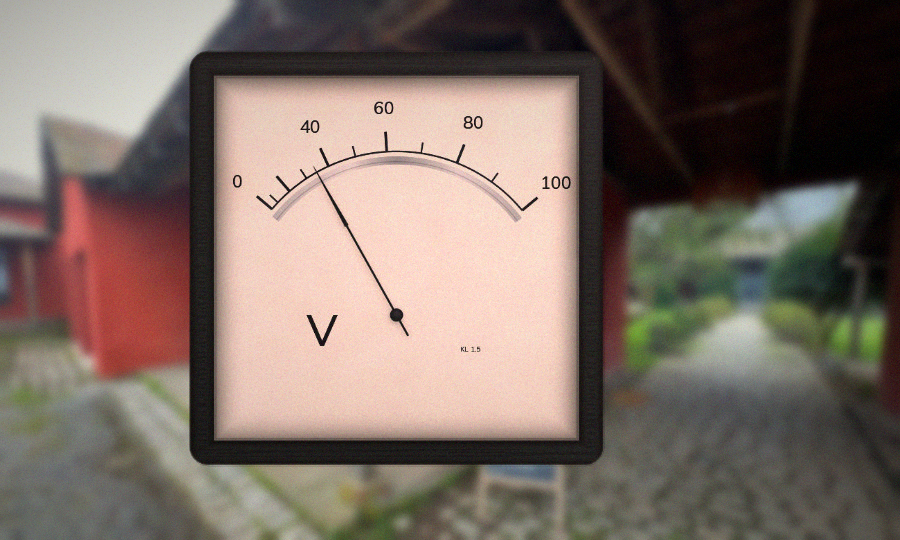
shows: 35 V
